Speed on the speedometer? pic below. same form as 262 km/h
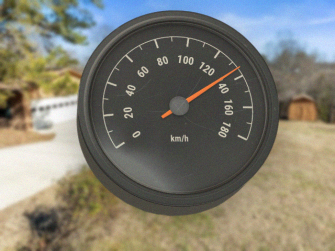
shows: 135 km/h
